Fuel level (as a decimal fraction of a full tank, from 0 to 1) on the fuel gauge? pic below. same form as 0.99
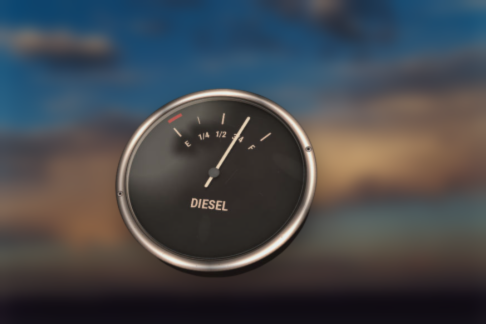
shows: 0.75
